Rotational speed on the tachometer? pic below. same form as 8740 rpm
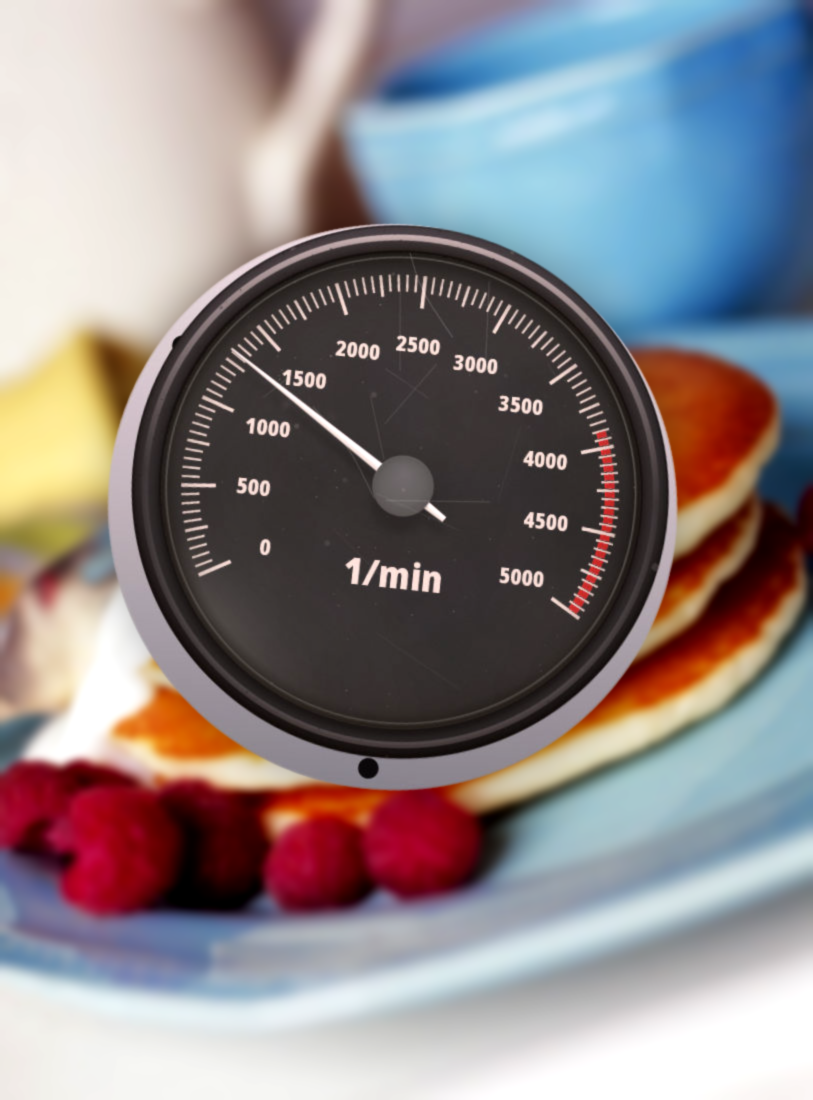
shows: 1300 rpm
